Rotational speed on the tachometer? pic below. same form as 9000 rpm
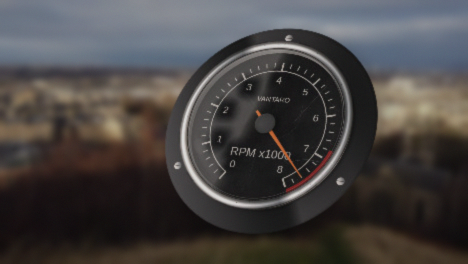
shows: 7600 rpm
